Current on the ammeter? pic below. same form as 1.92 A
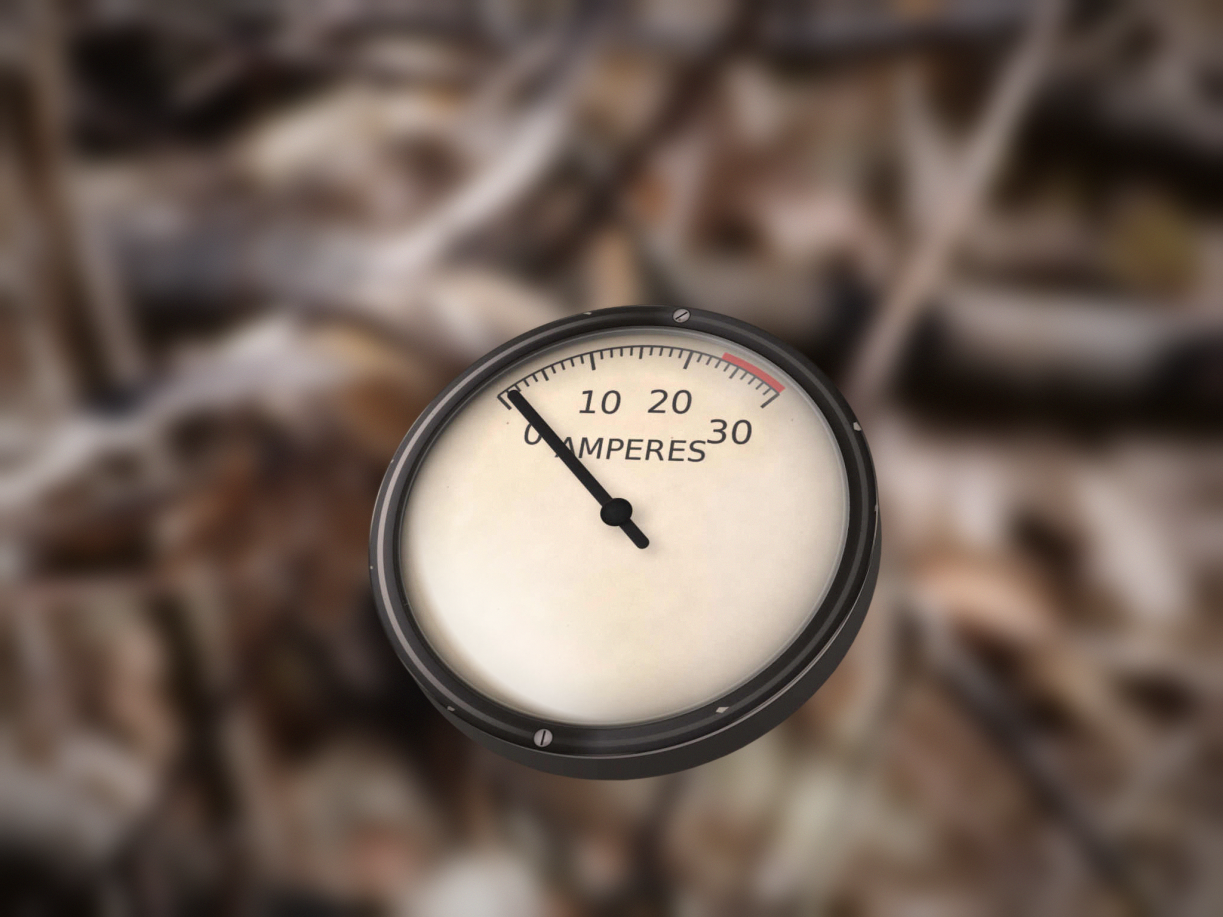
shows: 1 A
